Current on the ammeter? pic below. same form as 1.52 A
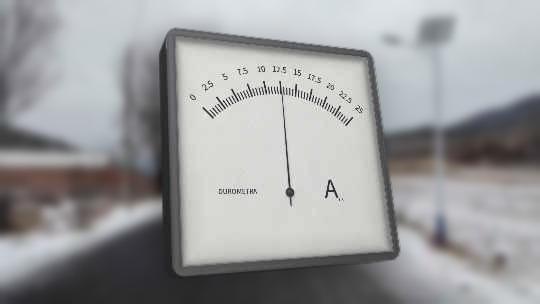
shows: 12.5 A
